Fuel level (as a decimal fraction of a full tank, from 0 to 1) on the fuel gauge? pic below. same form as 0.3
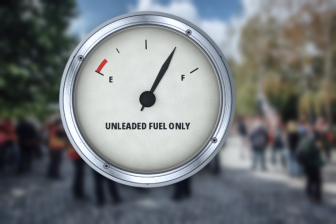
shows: 0.75
